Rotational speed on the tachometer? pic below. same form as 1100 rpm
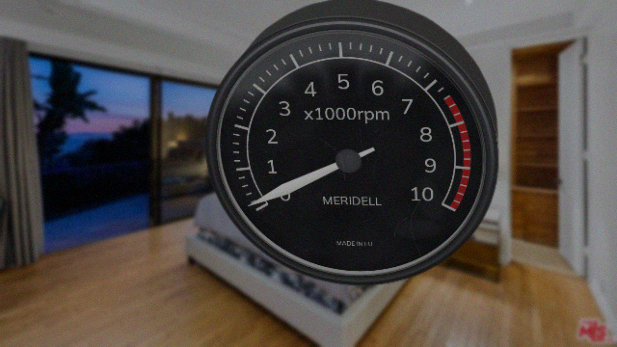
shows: 200 rpm
